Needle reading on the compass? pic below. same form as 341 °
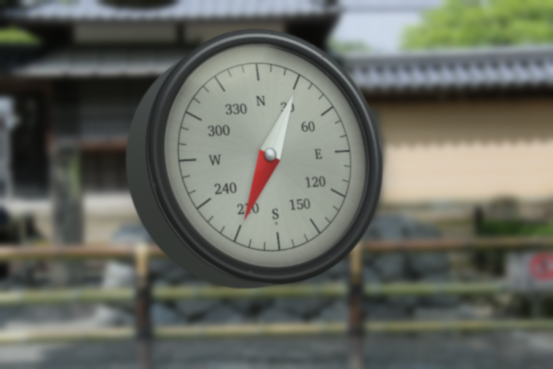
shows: 210 °
